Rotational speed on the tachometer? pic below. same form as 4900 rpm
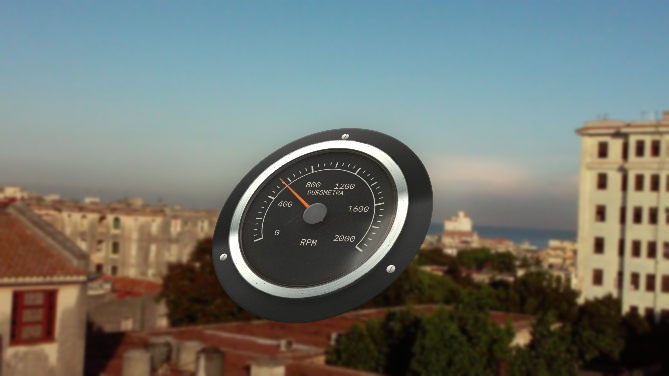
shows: 550 rpm
